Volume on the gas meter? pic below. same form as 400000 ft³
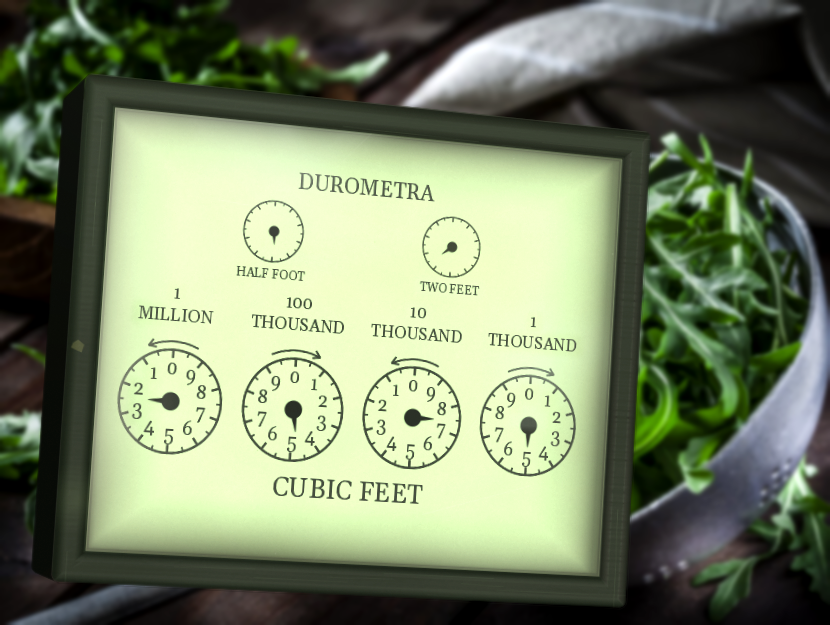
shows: 247500 ft³
